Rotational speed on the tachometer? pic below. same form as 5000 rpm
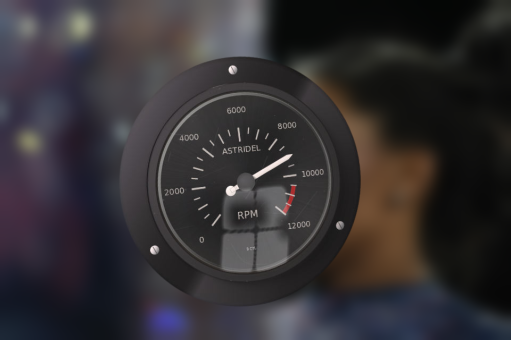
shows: 9000 rpm
